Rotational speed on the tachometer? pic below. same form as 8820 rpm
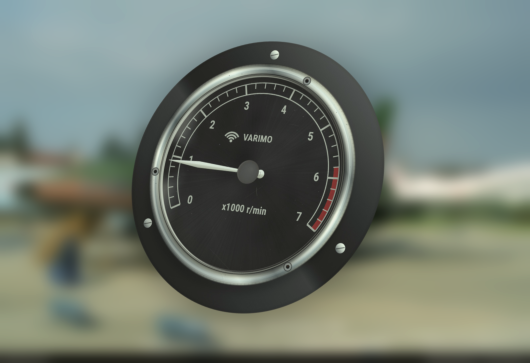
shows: 900 rpm
